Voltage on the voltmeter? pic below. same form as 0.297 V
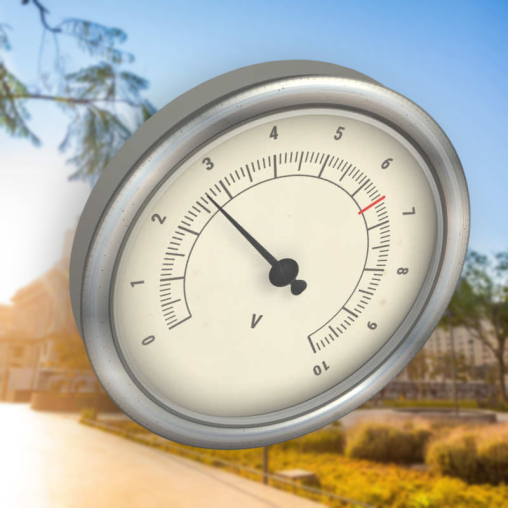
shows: 2.7 V
